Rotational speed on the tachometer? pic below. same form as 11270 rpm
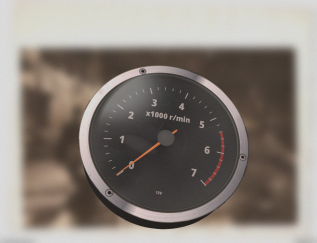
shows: 0 rpm
